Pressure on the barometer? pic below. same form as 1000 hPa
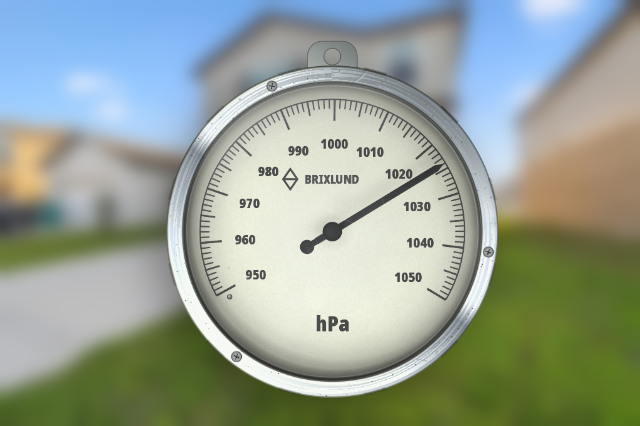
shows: 1024 hPa
